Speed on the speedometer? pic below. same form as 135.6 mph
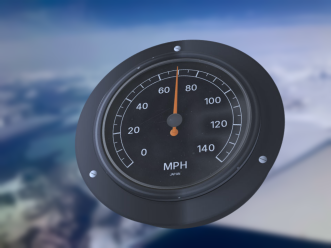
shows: 70 mph
